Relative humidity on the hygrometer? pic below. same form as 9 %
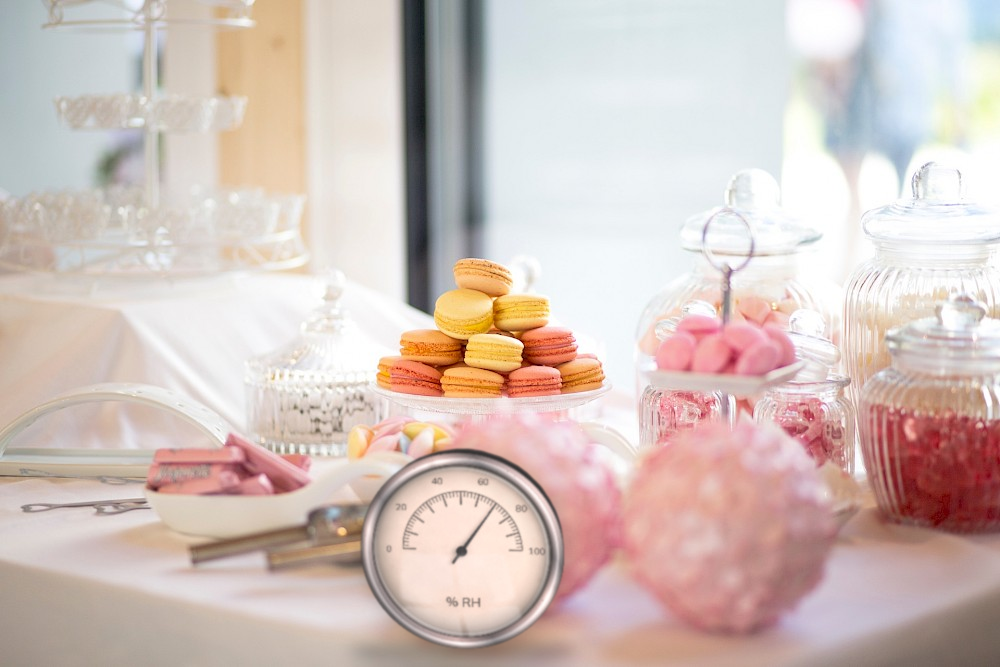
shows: 70 %
